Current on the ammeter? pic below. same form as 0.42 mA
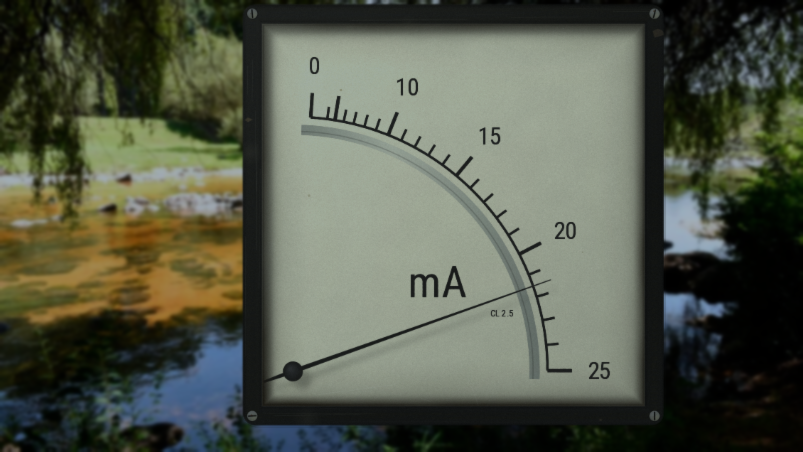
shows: 21.5 mA
